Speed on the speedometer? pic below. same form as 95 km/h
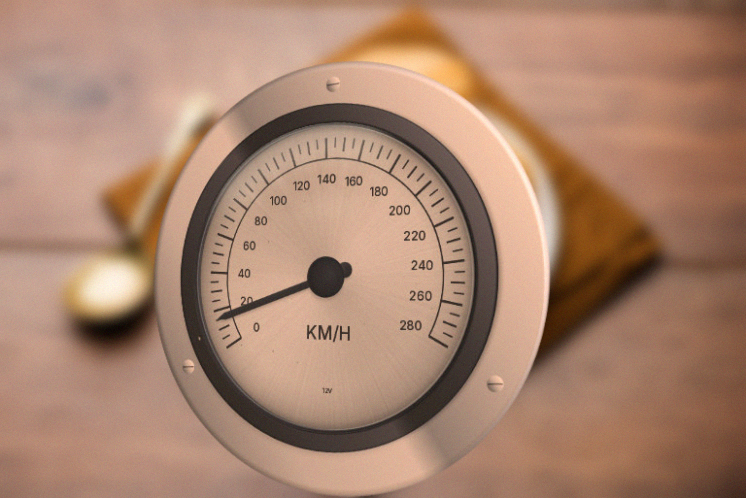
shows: 15 km/h
